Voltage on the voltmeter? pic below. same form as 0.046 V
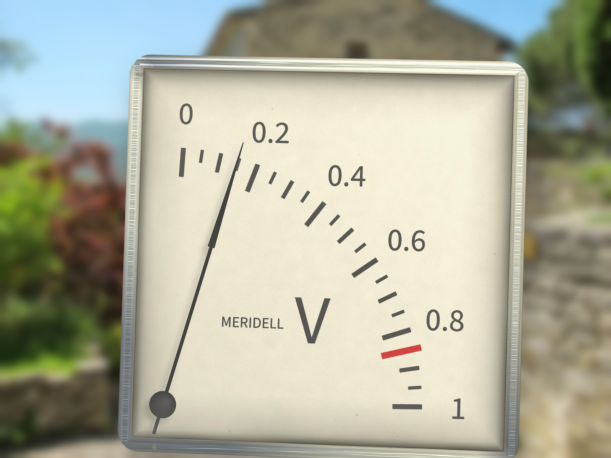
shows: 0.15 V
